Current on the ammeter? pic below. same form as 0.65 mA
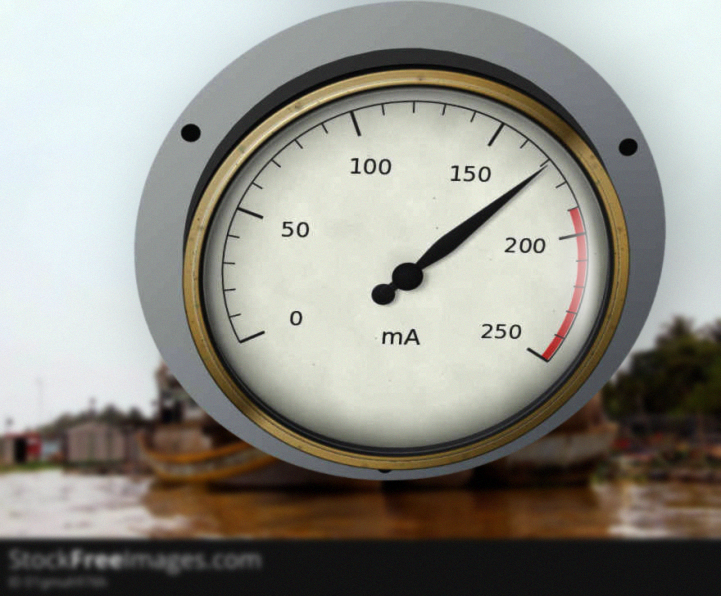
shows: 170 mA
